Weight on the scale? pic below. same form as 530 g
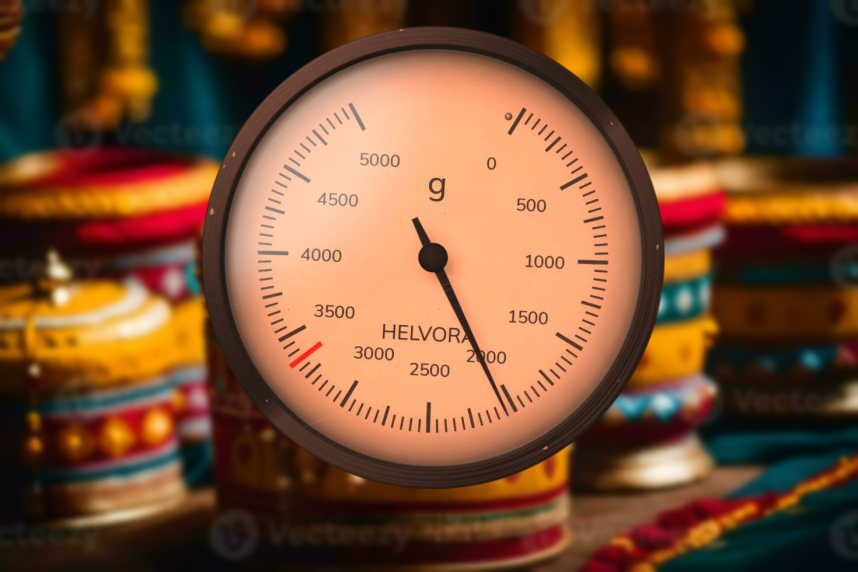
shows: 2050 g
